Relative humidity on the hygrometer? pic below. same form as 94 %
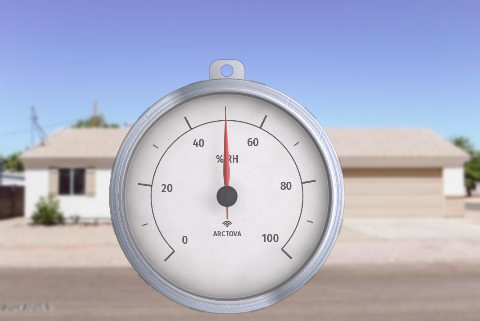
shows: 50 %
